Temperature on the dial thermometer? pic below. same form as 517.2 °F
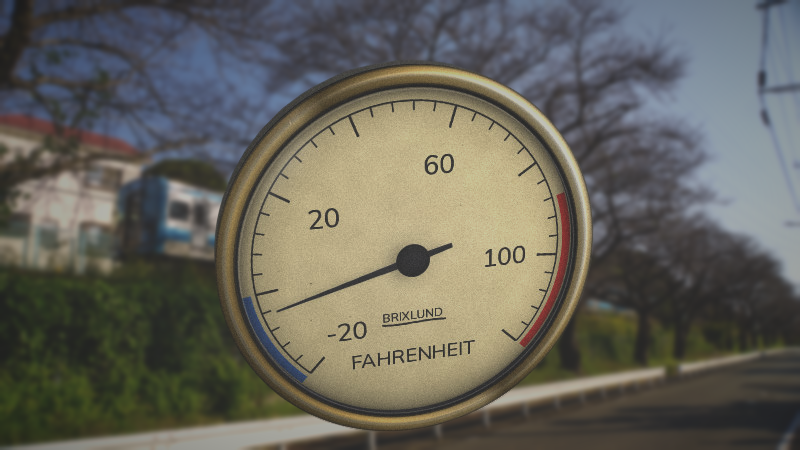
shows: -4 °F
